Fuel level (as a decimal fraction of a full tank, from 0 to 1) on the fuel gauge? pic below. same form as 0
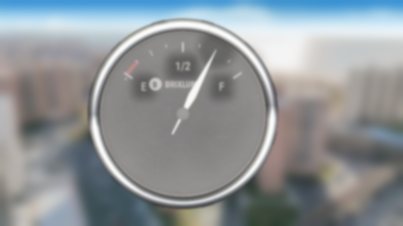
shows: 0.75
